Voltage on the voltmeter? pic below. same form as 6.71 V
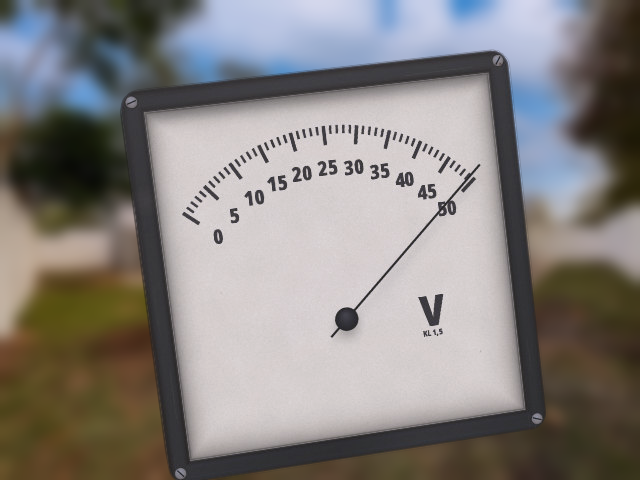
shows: 49 V
